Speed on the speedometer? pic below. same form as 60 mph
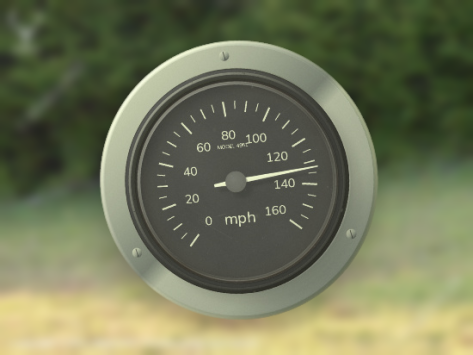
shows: 132.5 mph
